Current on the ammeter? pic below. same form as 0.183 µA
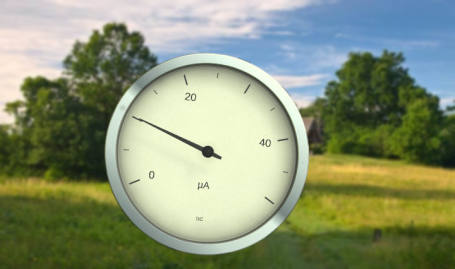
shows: 10 µA
